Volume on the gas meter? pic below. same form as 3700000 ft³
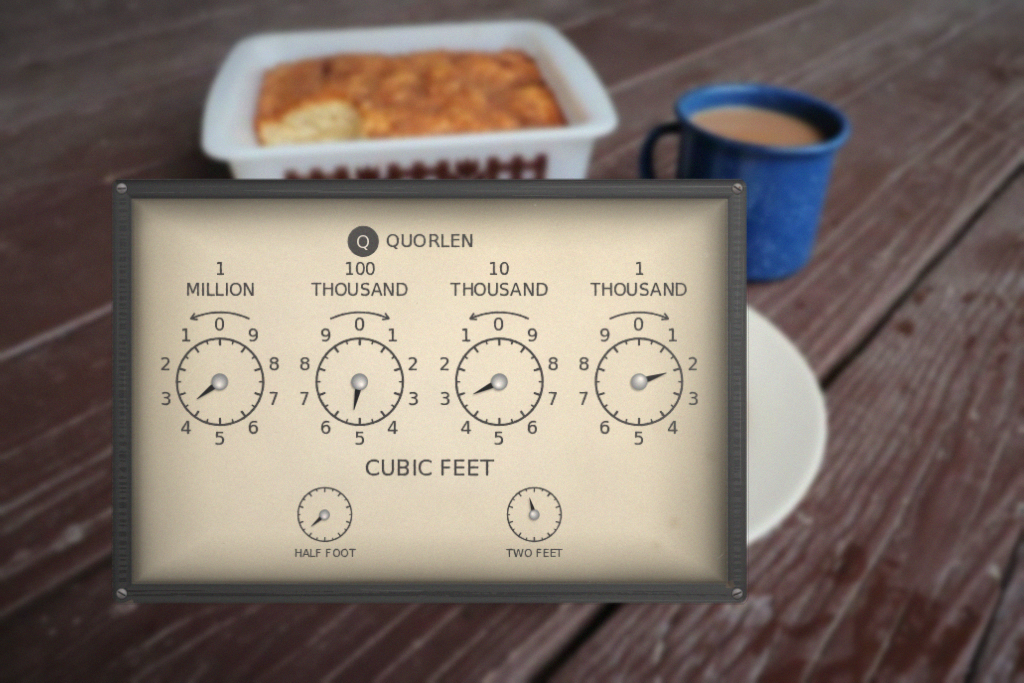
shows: 353200 ft³
